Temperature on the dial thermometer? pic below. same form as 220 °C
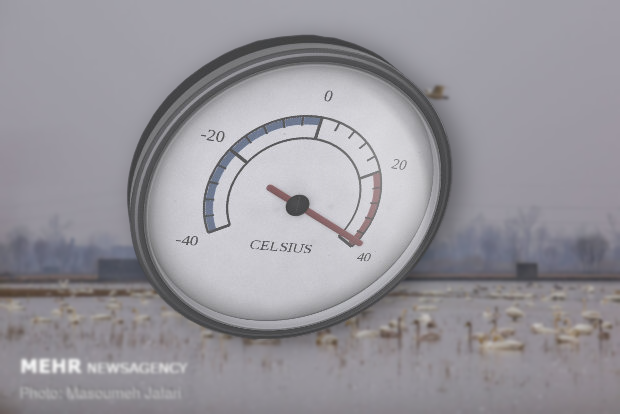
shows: 38 °C
